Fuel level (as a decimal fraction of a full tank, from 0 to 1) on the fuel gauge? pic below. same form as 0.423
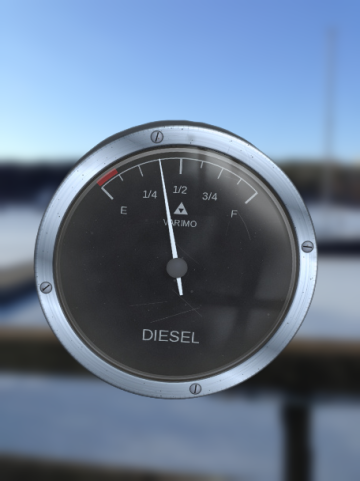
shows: 0.375
